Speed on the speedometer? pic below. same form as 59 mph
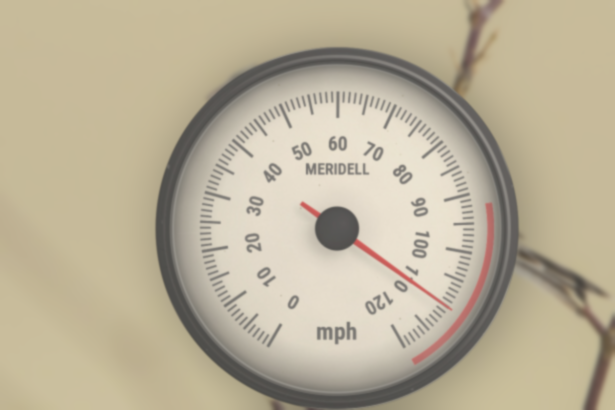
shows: 110 mph
